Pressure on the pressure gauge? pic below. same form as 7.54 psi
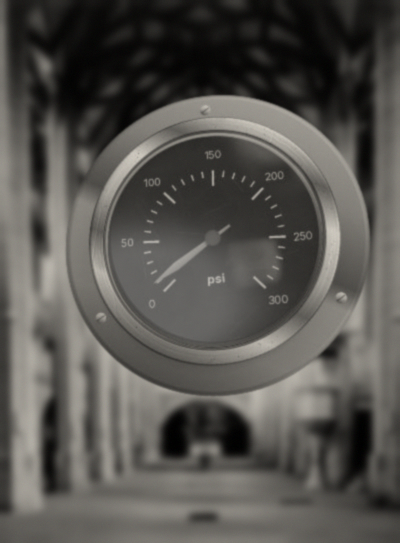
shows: 10 psi
